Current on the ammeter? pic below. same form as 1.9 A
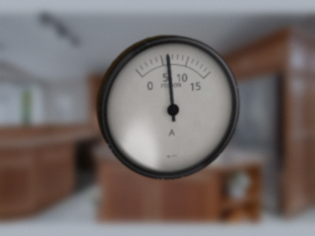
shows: 6 A
